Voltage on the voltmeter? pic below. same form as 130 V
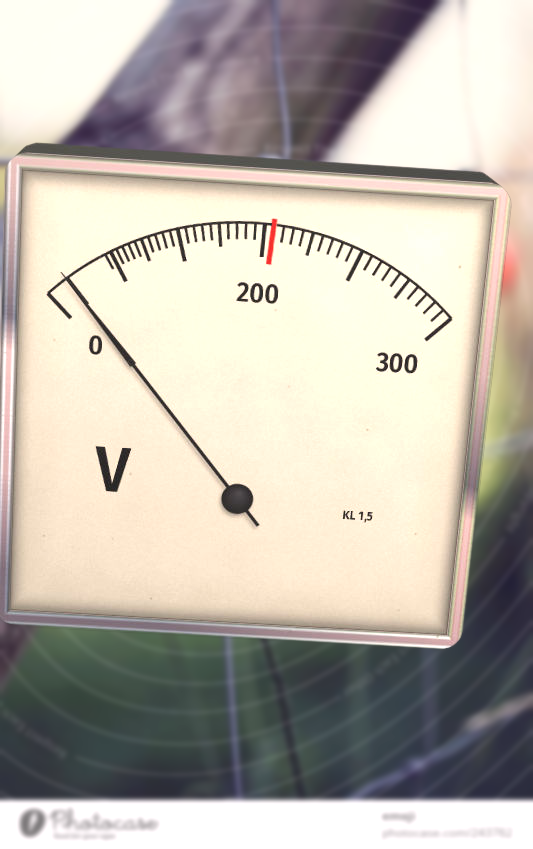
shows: 50 V
